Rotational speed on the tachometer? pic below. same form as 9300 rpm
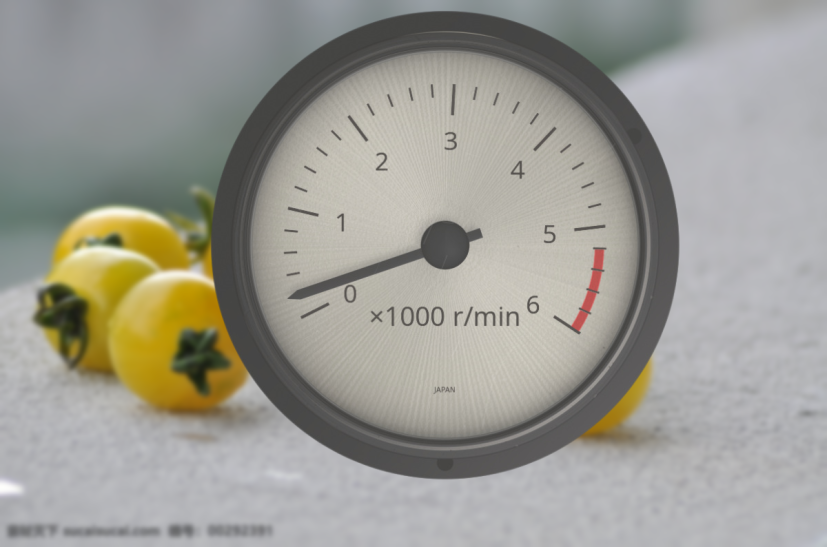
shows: 200 rpm
